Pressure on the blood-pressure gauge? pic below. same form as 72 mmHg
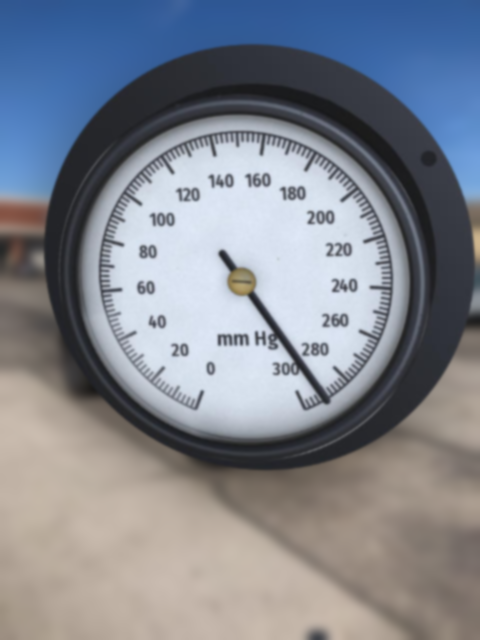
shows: 290 mmHg
